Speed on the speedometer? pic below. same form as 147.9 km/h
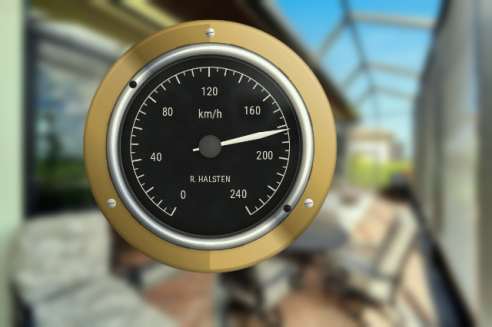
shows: 182.5 km/h
